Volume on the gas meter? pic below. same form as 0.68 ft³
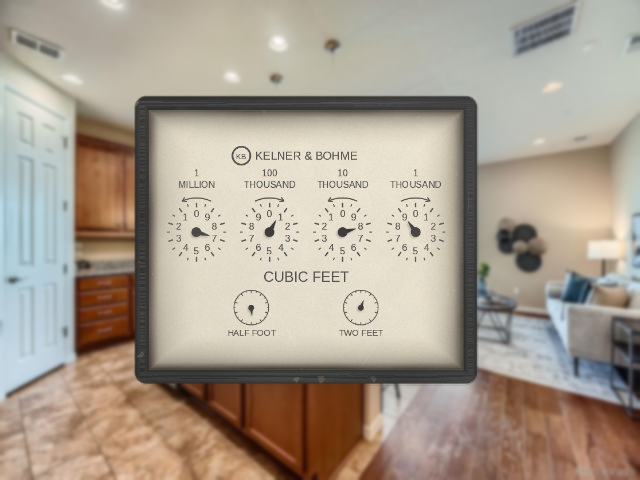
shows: 707900 ft³
